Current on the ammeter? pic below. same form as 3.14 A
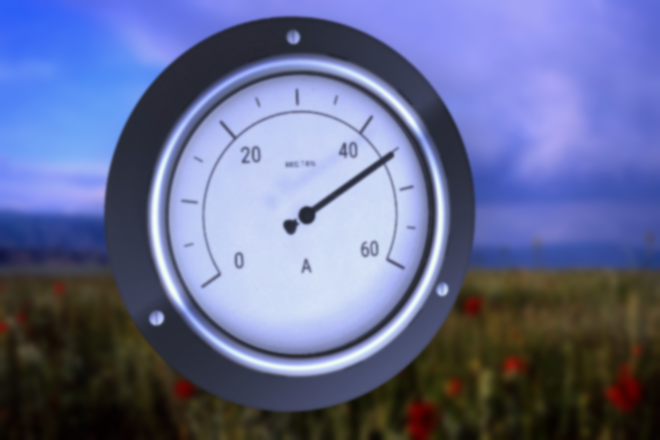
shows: 45 A
